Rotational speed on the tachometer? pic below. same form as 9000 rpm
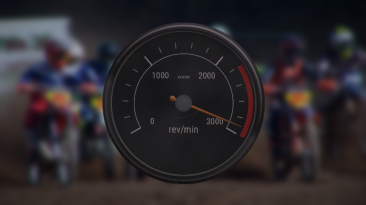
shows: 2900 rpm
